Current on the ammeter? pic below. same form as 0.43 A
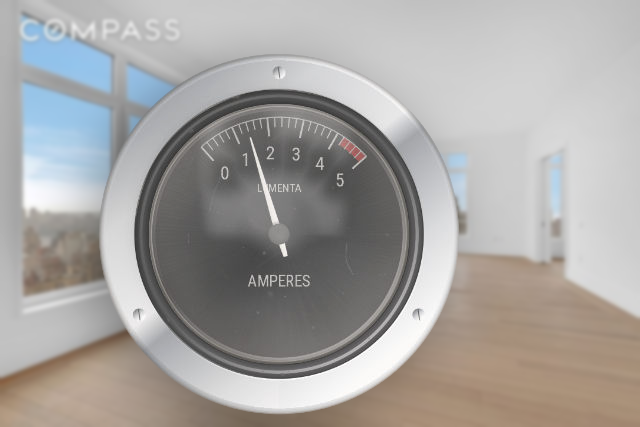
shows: 1.4 A
